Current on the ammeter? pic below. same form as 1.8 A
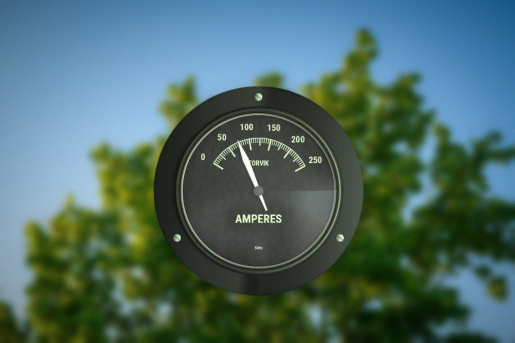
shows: 75 A
